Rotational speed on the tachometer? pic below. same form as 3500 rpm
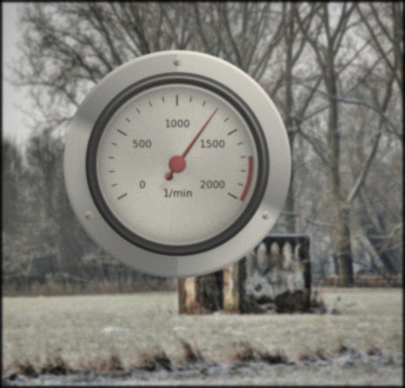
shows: 1300 rpm
